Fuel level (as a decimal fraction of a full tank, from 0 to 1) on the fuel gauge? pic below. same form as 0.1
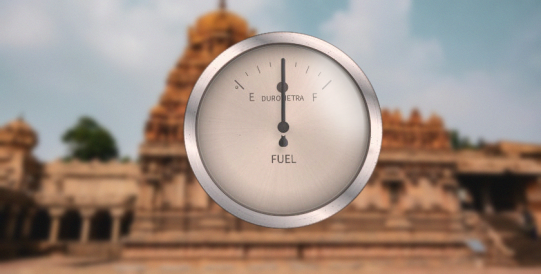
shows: 0.5
